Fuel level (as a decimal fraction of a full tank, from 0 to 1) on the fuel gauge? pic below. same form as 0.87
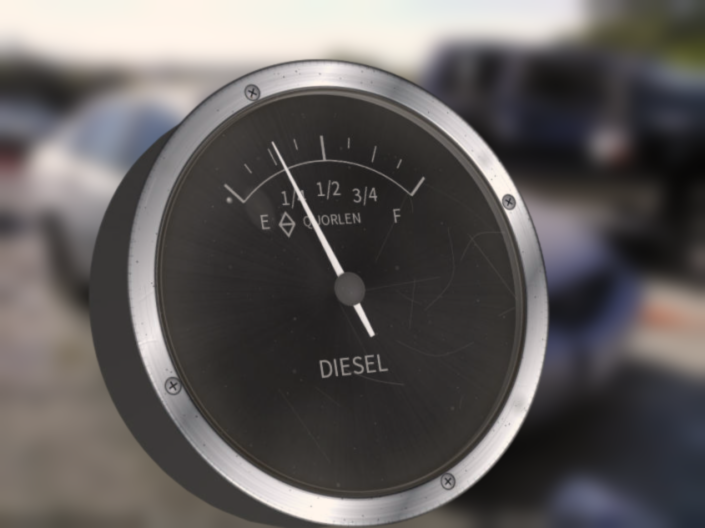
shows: 0.25
